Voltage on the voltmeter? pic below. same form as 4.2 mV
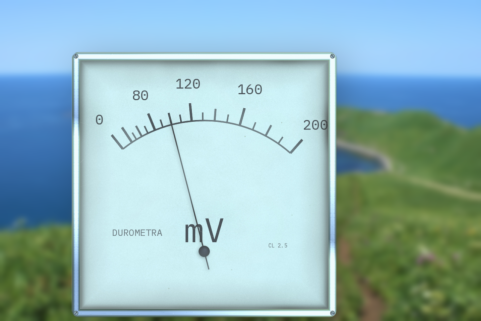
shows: 100 mV
